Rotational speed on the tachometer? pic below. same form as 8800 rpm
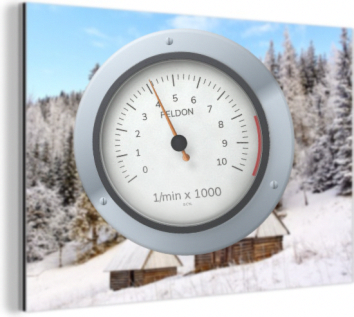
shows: 4200 rpm
